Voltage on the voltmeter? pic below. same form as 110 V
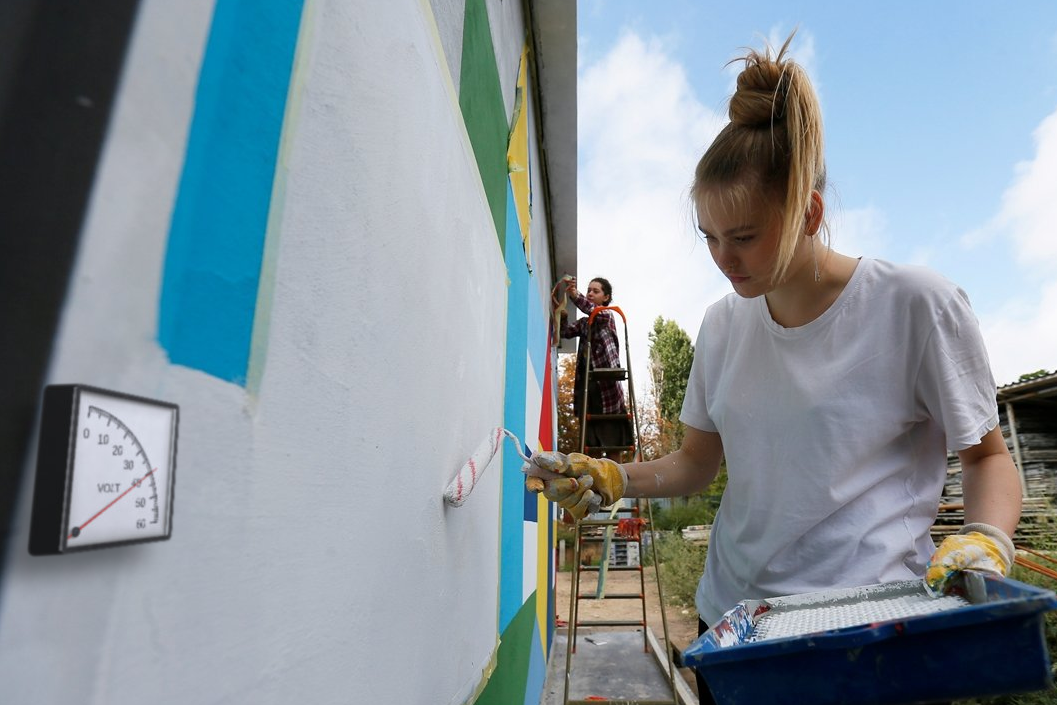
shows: 40 V
